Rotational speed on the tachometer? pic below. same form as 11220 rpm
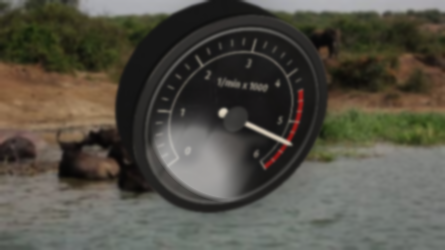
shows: 5400 rpm
